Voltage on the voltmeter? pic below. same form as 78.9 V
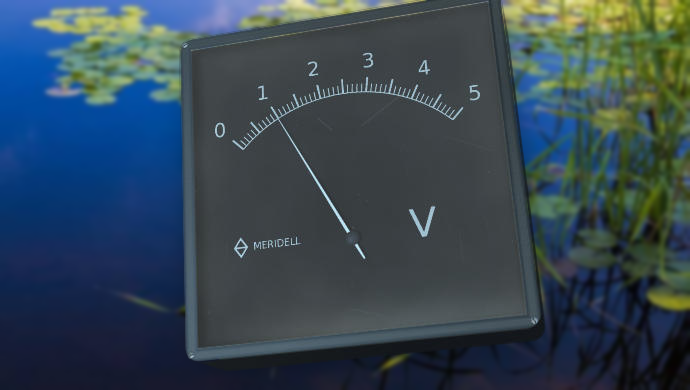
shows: 1 V
